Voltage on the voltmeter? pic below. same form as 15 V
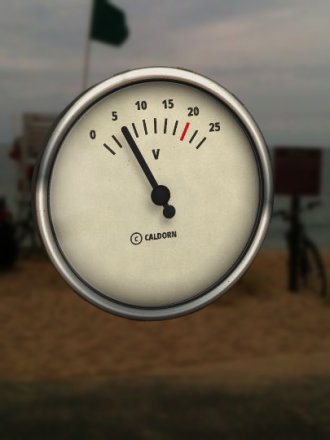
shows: 5 V
